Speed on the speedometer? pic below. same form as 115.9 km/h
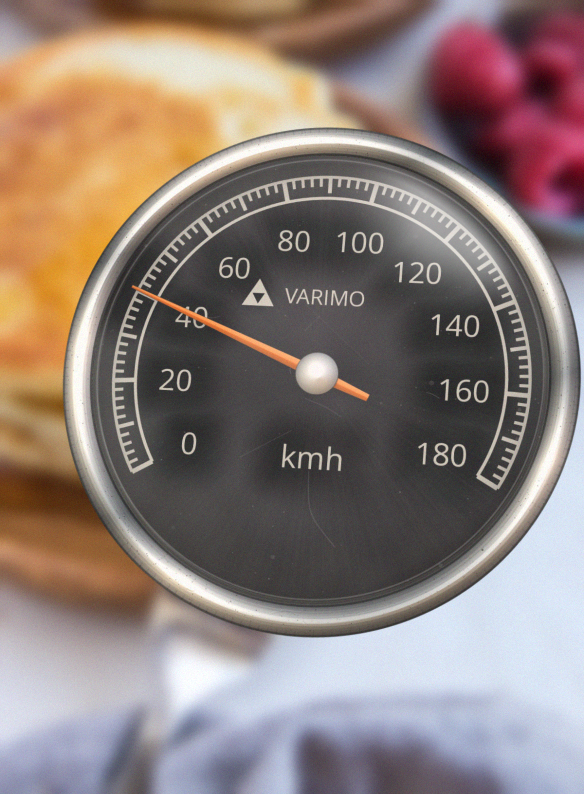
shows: 40 km/h
